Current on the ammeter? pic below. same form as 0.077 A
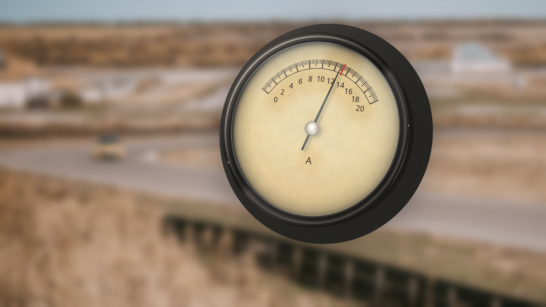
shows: 13 A
